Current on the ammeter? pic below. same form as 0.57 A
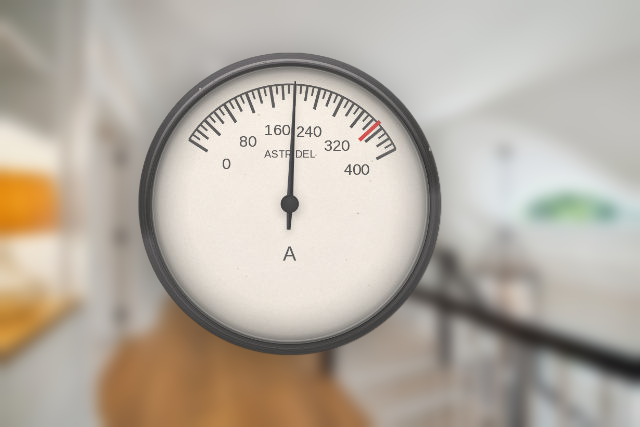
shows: 200 A
